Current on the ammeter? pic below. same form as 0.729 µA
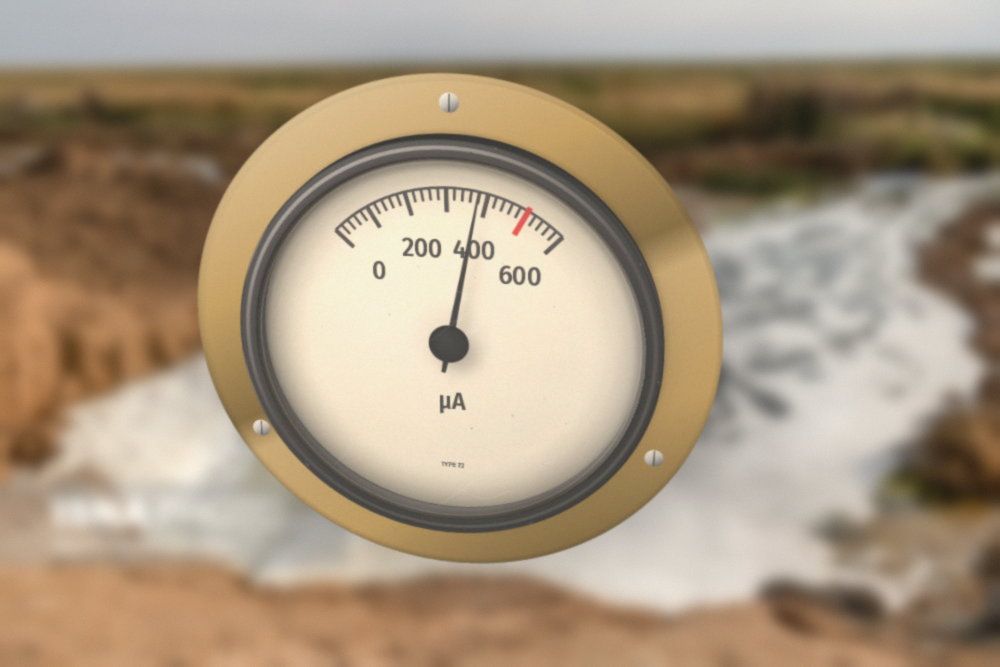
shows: 380 µA
